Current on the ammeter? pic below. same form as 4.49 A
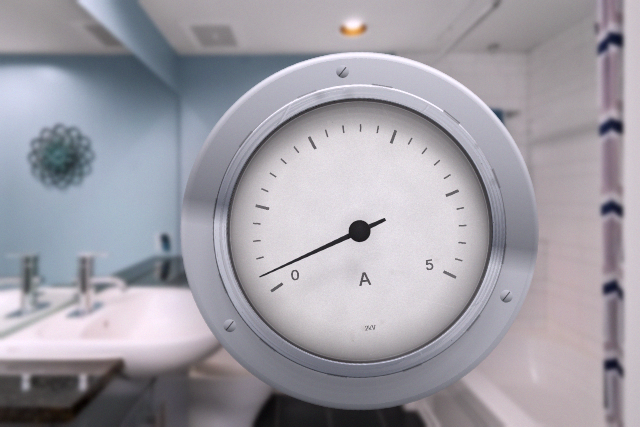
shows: 0.2 A
